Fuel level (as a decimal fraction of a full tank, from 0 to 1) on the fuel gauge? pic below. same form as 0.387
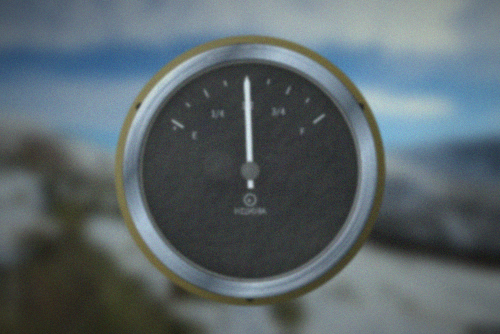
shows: 0.5
